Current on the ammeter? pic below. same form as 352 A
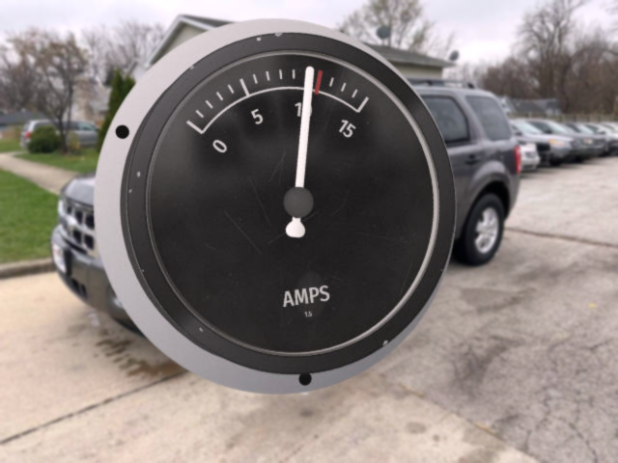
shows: 10 A
